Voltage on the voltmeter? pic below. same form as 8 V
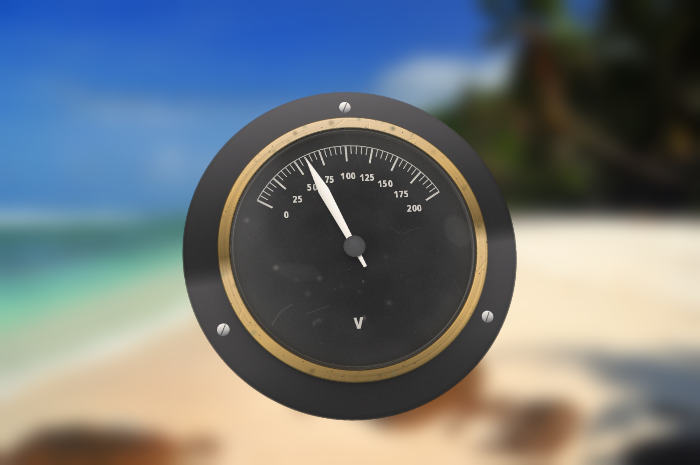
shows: 60 V
